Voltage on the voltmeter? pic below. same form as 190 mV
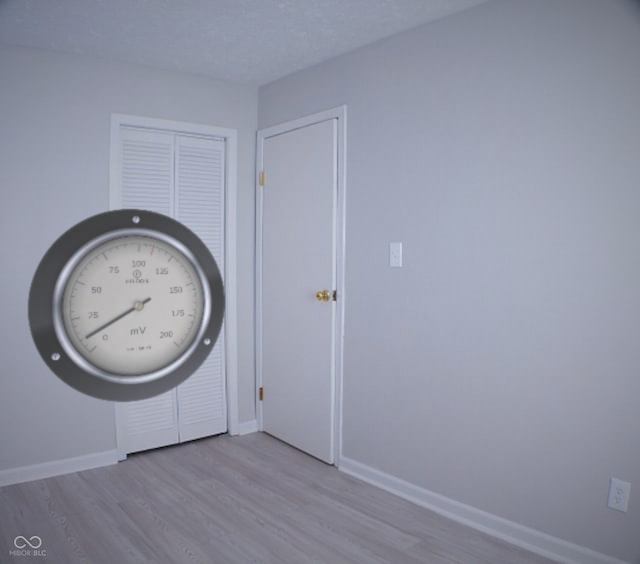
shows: 10 mV
